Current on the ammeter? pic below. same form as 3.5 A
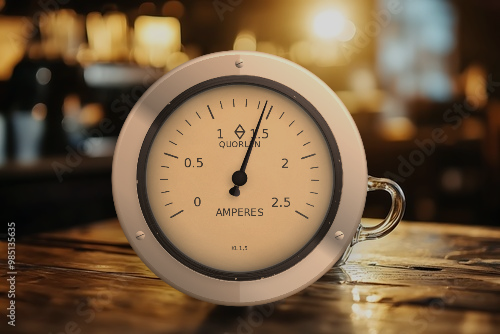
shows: 1.45 A
